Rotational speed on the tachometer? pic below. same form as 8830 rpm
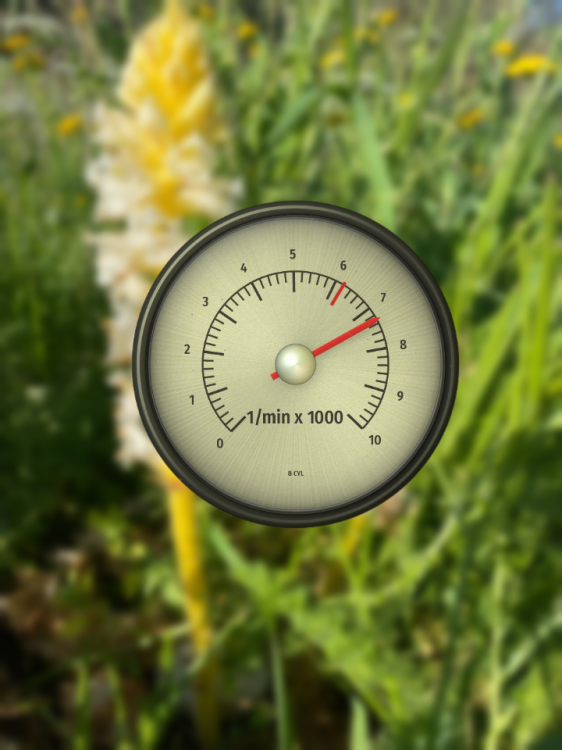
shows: 7300 rpm
